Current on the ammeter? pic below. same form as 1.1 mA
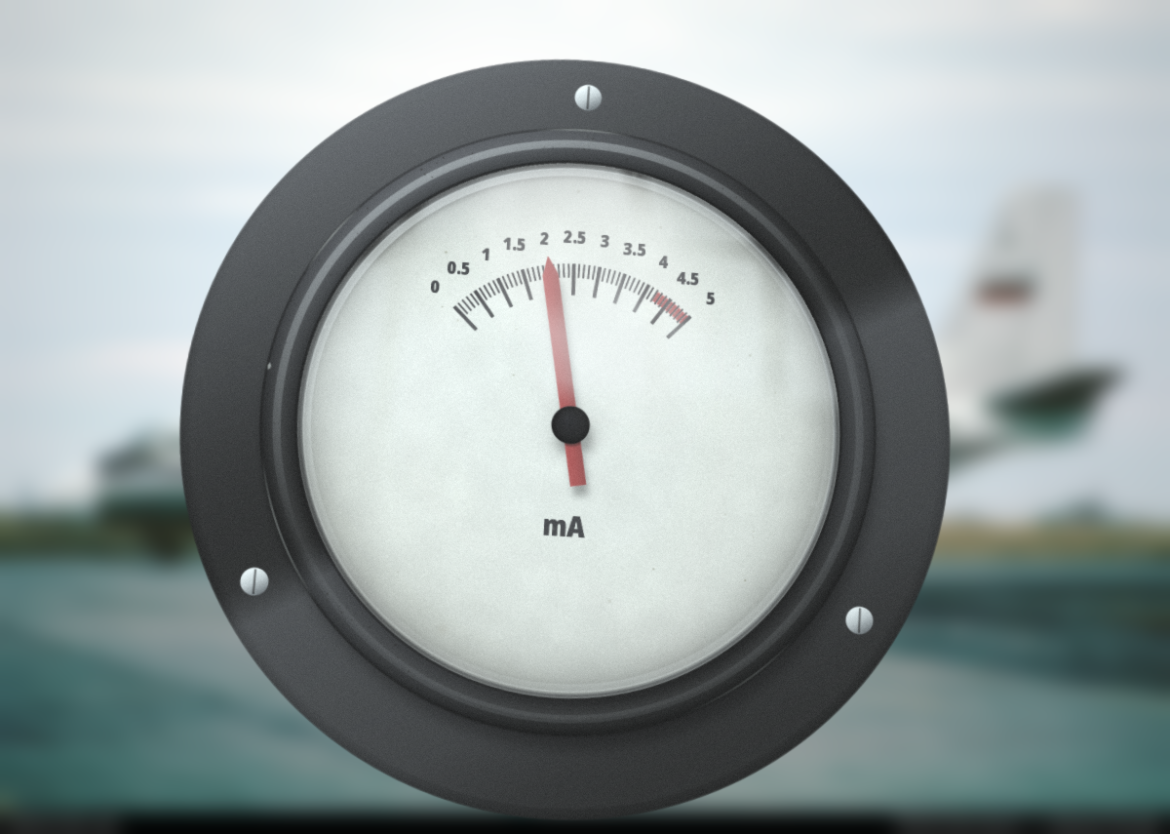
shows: 2 mA
